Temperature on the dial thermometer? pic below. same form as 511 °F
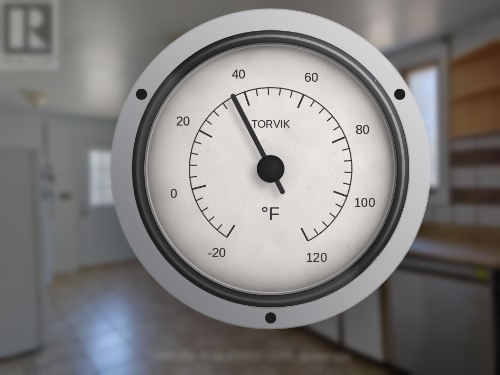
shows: 36 °F
